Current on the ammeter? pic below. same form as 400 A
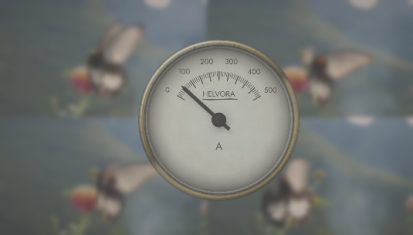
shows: 50 A
